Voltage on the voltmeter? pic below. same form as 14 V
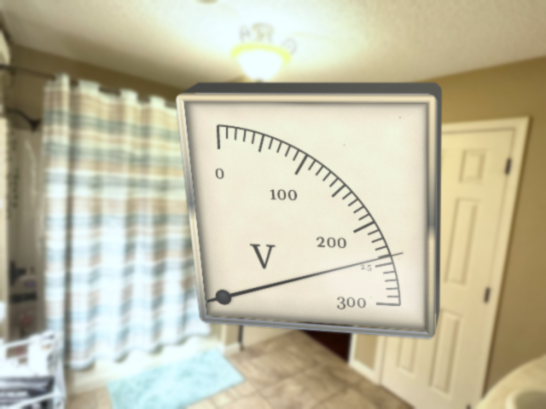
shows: 240 V
